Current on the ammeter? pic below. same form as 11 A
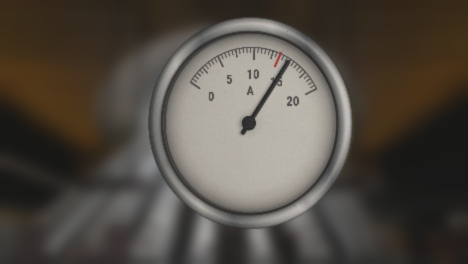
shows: 15 A
